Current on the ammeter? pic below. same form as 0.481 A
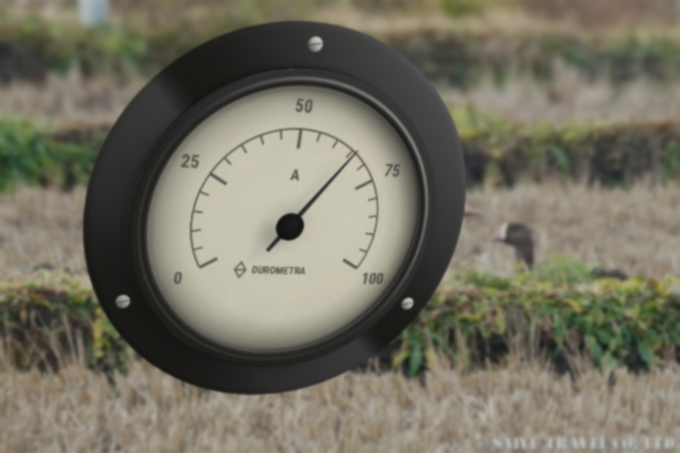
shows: 65 A
